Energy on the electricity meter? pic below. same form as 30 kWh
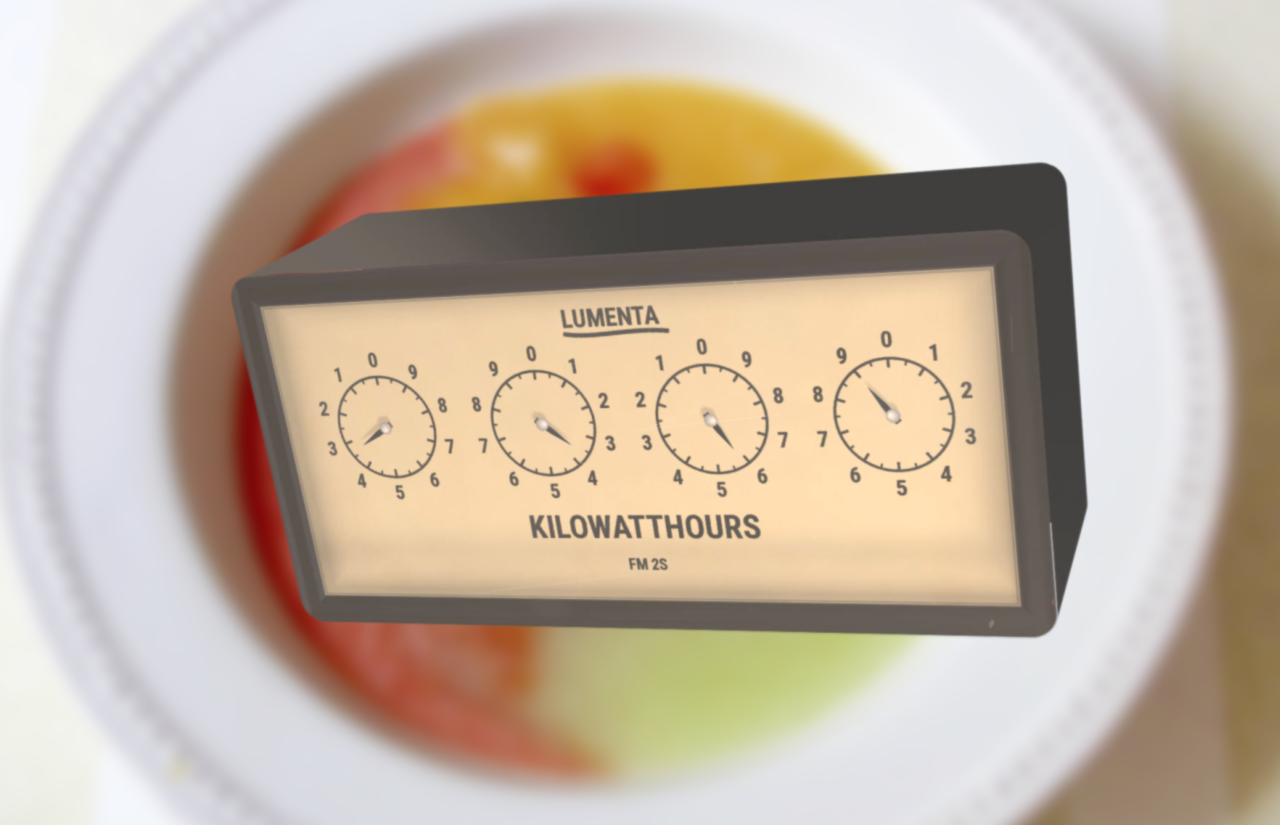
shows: 3359 kWh
